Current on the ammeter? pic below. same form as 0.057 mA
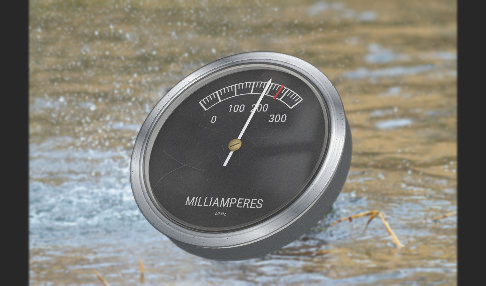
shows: 200 mA
